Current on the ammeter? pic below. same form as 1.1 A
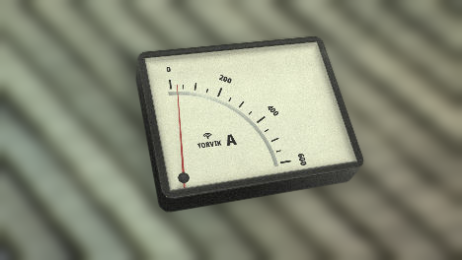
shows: 25 A
